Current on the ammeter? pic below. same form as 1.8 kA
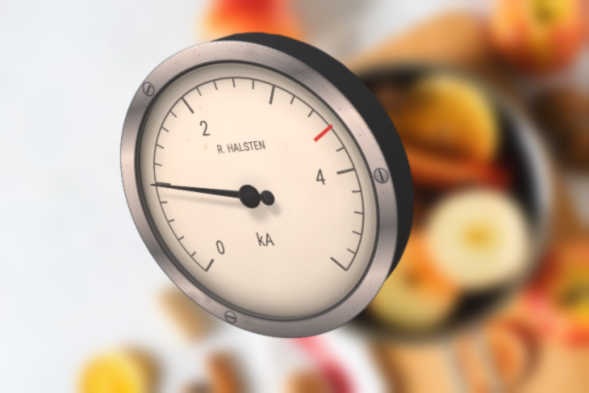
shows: 1 kA
